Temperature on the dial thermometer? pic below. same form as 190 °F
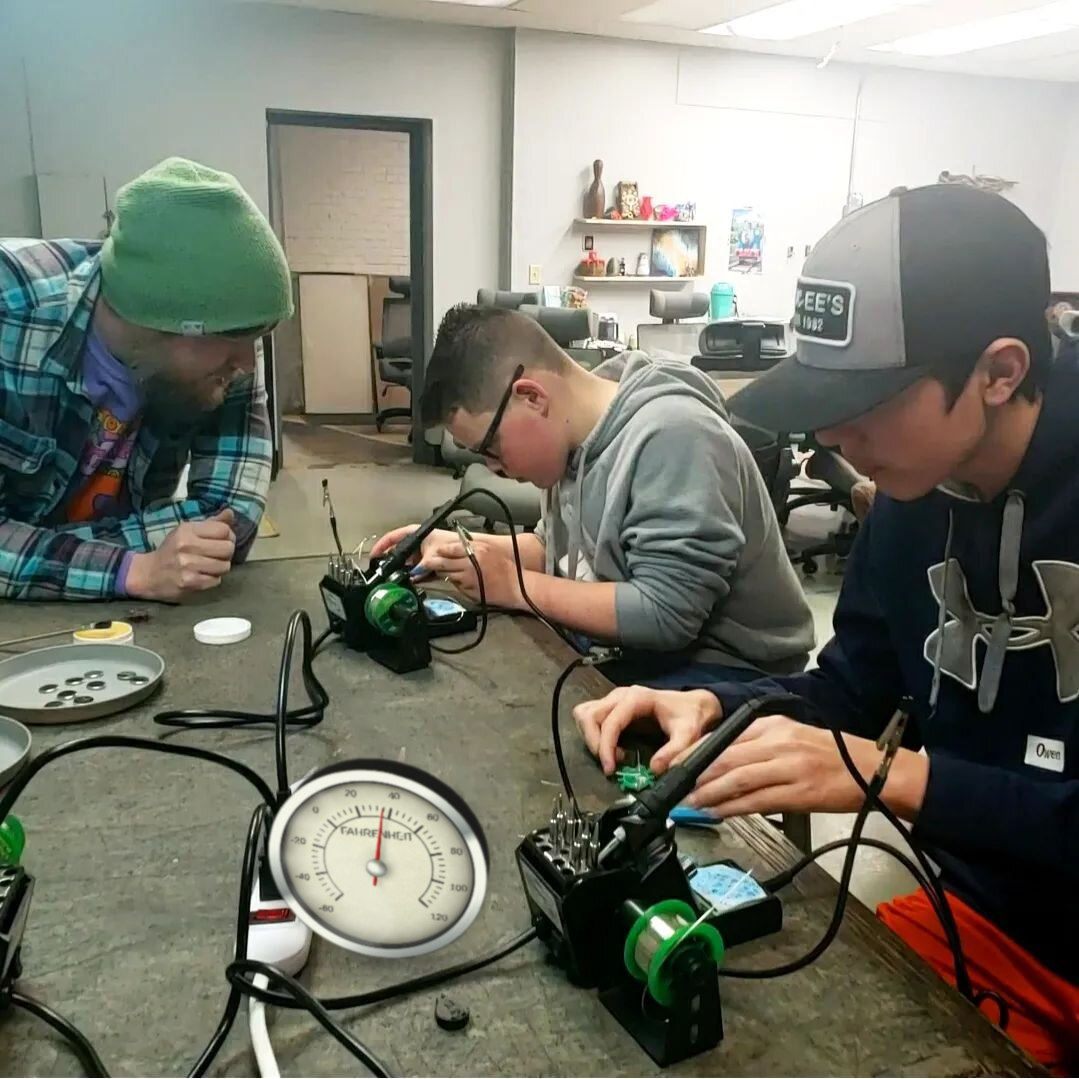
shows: 36 °F
